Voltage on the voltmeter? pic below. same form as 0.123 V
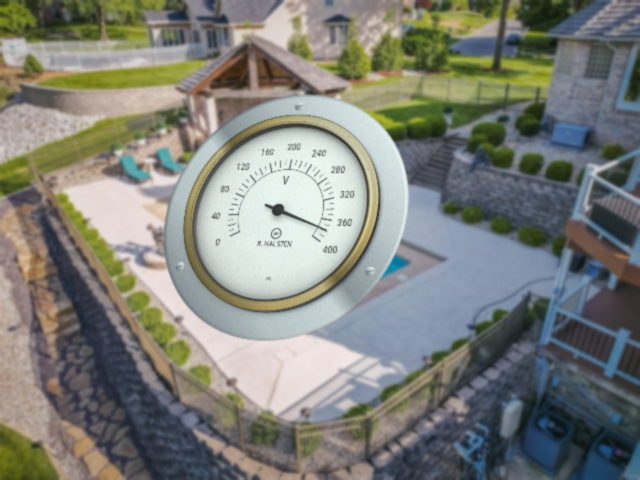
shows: 380 V
